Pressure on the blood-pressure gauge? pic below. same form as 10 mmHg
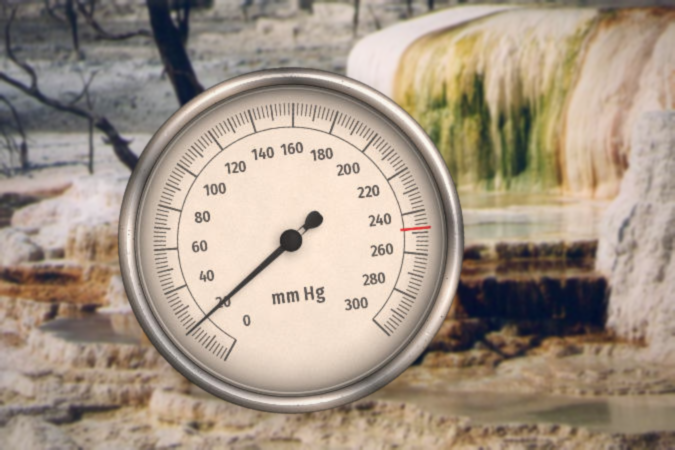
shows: 20 mmHg
